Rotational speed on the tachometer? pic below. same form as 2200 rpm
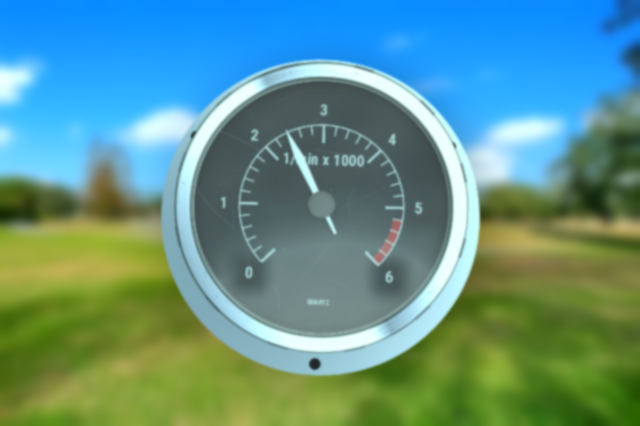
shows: 2400 rpm
